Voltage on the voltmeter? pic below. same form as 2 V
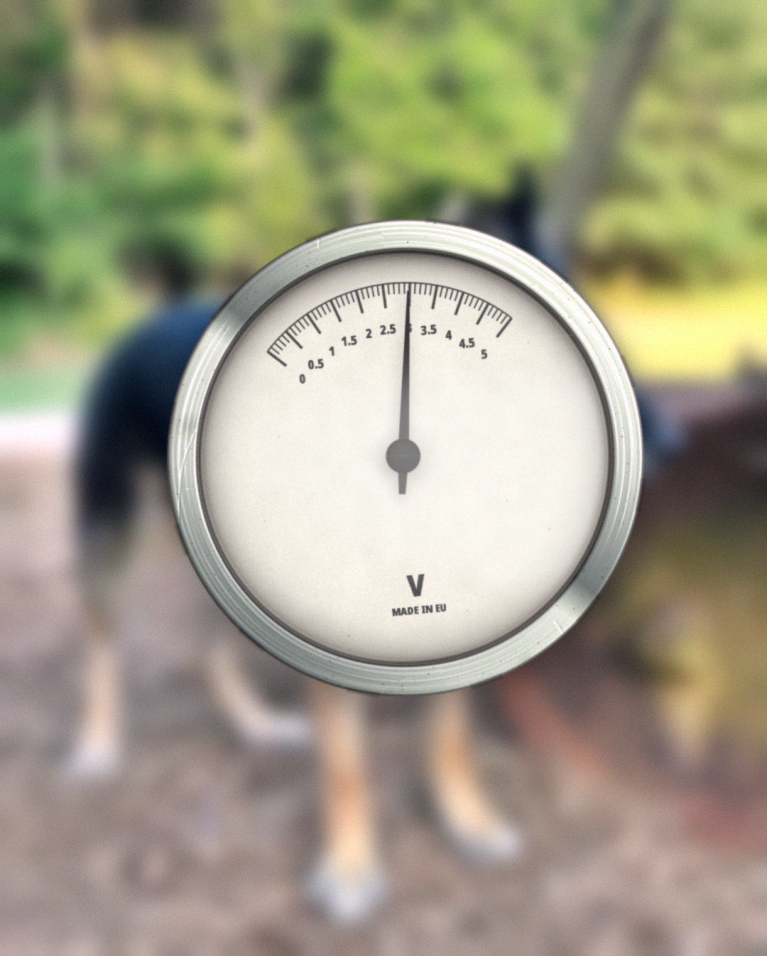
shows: 3 V
